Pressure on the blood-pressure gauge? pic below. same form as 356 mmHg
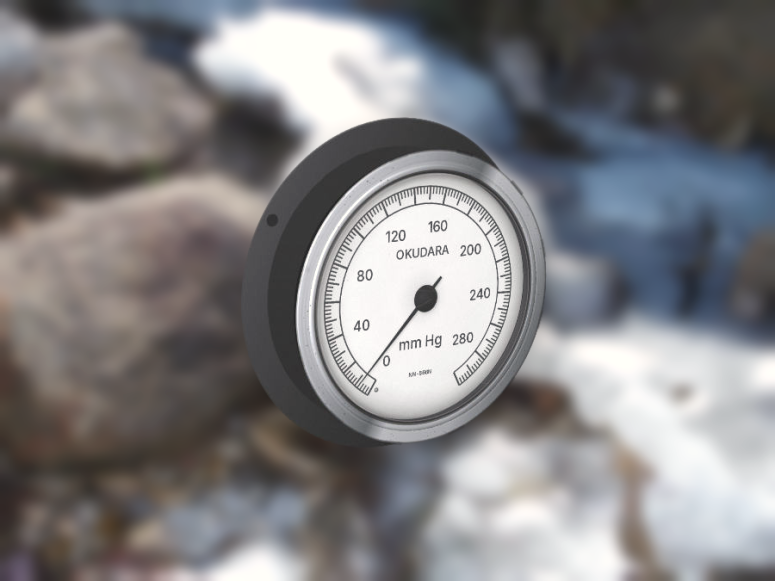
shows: 10 mmHg
